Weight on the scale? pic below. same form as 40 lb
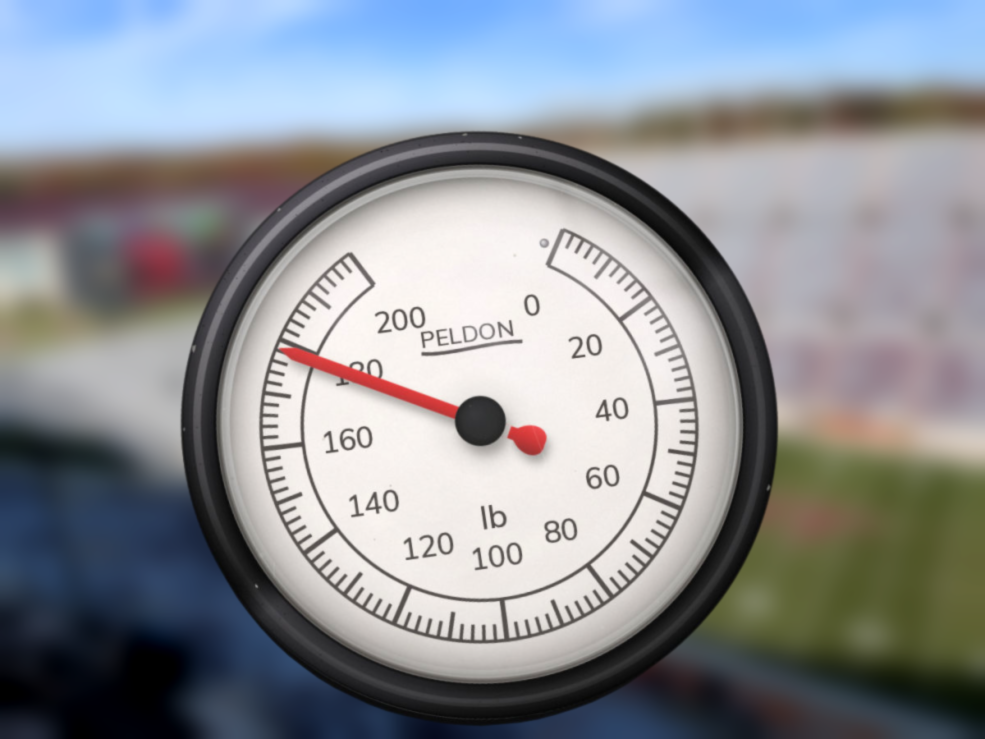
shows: 178 lb
